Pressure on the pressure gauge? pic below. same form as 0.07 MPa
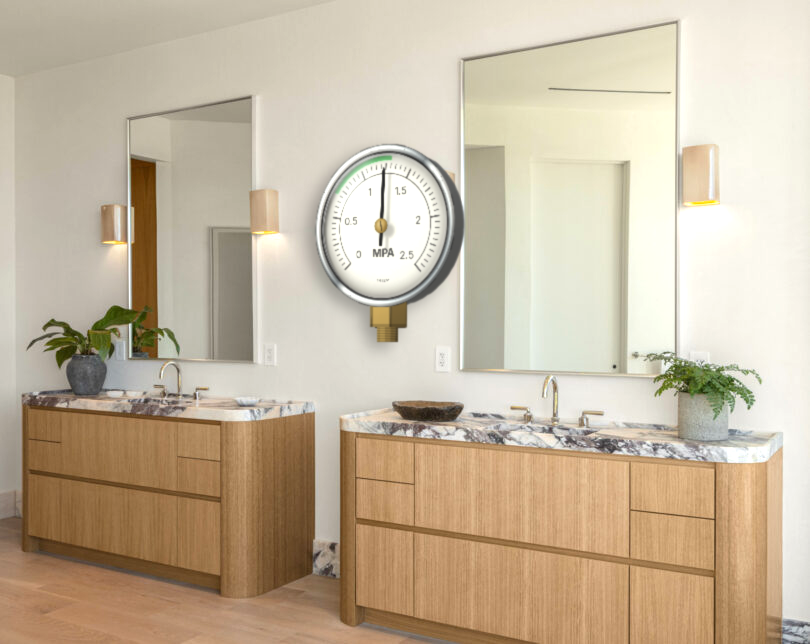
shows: 1.25 MPa
